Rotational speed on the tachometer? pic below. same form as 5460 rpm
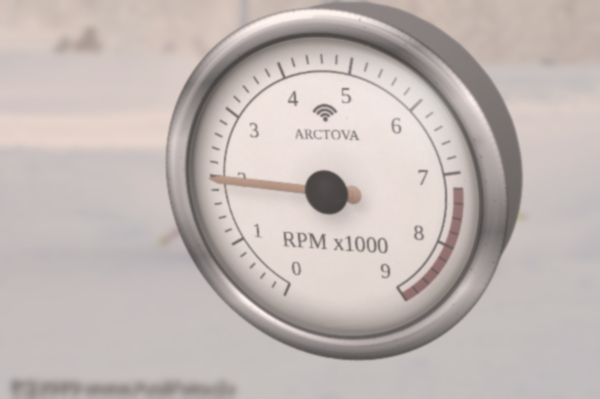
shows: 2000 rpm
